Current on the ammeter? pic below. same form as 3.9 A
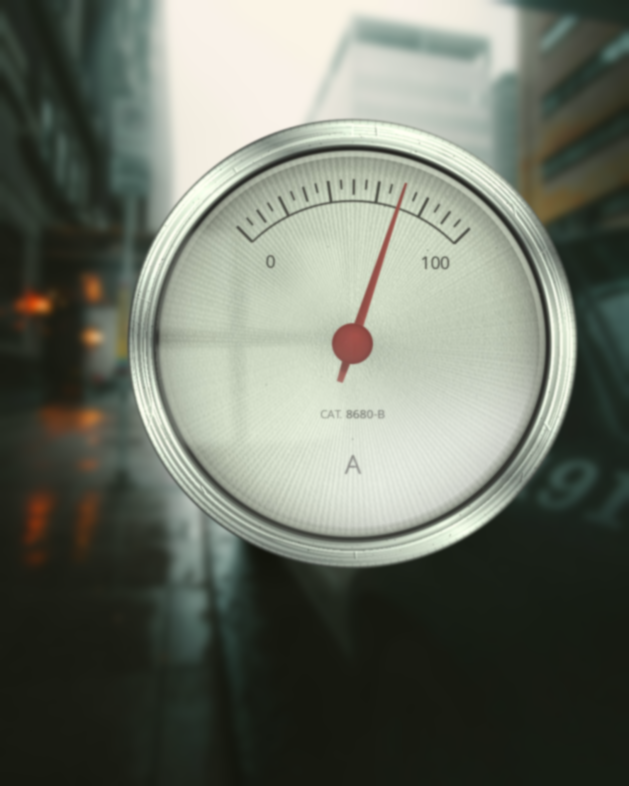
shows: 70 A
